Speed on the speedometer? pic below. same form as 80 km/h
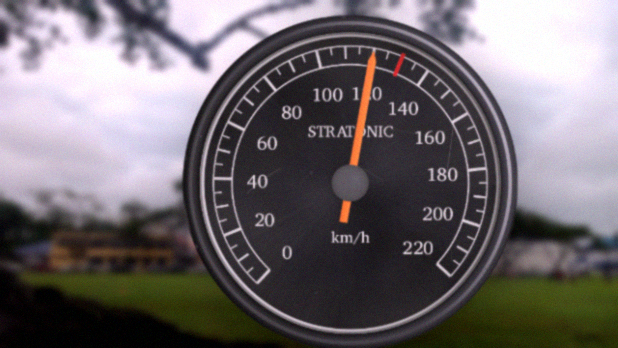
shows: 120 km/h
